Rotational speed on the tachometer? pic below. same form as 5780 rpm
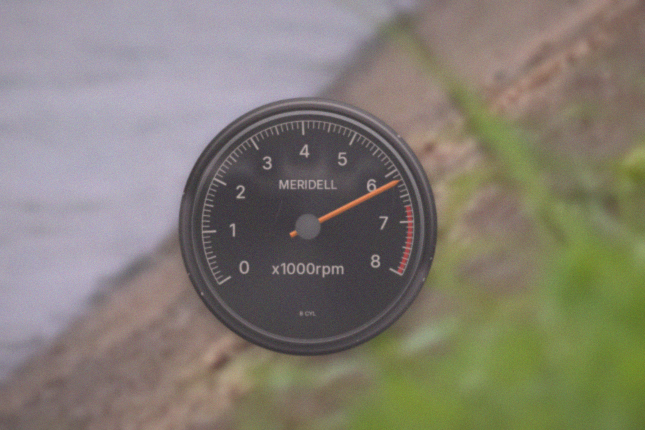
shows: 6200 rpm
